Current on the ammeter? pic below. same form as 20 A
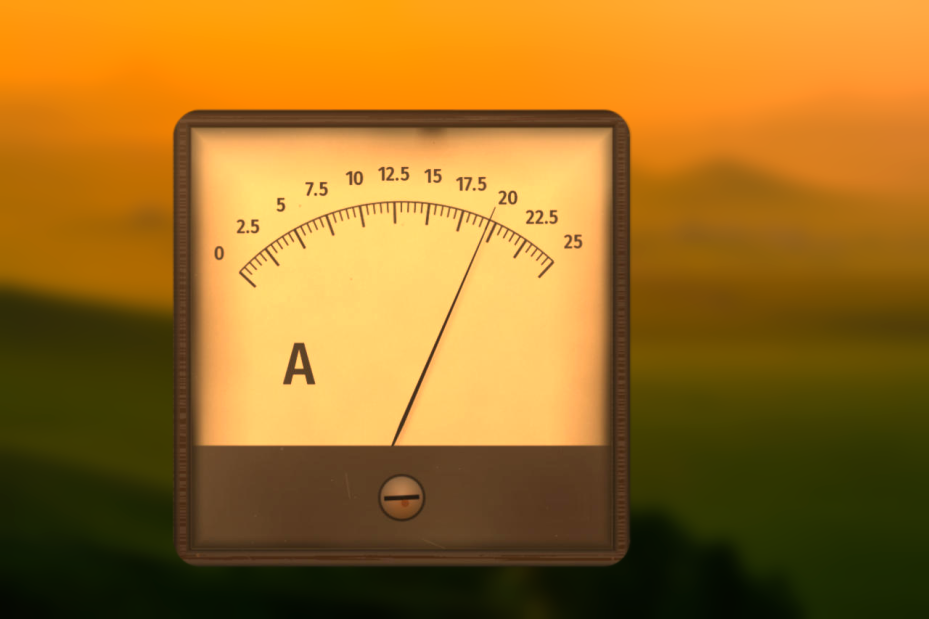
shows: 19.5 A
